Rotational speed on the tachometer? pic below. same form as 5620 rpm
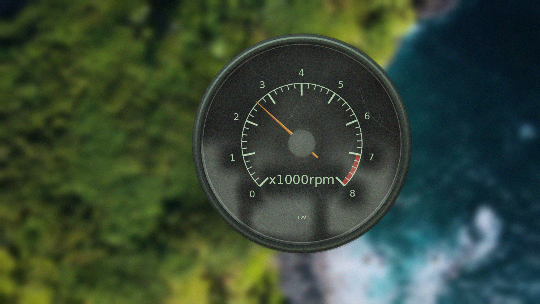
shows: 2600 rpm
